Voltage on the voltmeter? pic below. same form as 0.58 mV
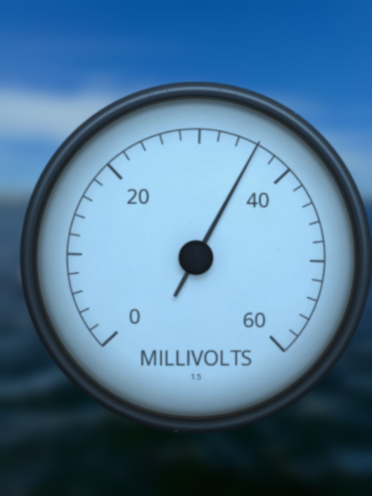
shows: 36 mV
